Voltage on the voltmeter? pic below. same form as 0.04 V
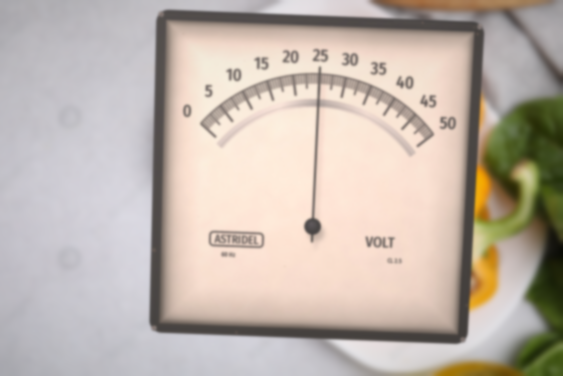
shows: 25 V
